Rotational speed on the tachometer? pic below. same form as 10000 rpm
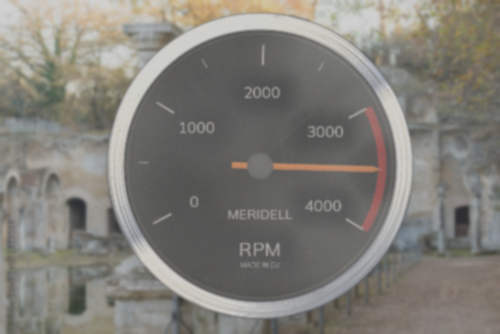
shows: 3500 rpm
